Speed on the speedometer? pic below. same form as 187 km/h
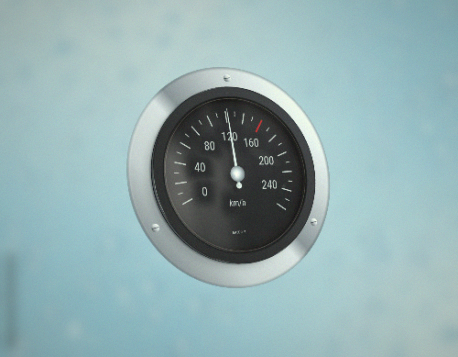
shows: 120 km/h
